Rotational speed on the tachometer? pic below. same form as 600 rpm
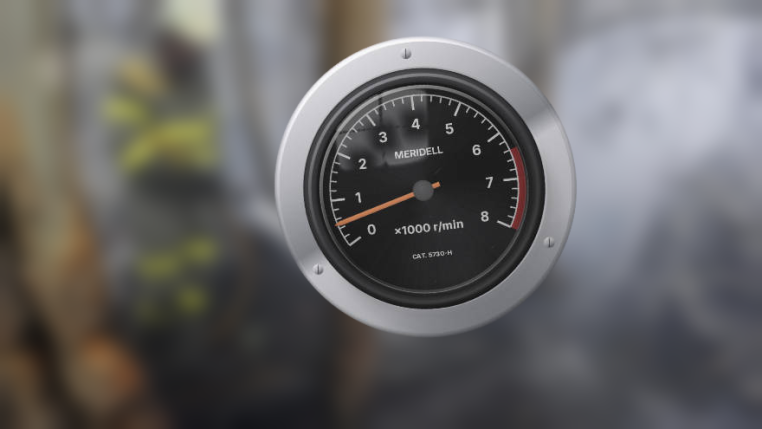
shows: 500 rpm
